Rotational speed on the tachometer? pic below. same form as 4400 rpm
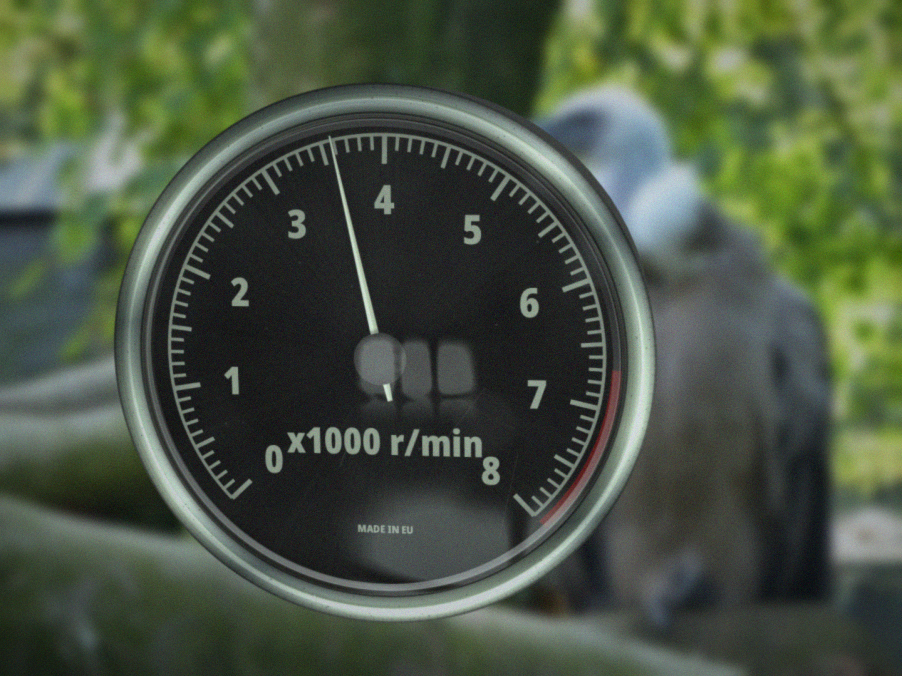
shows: 3600 rpm
